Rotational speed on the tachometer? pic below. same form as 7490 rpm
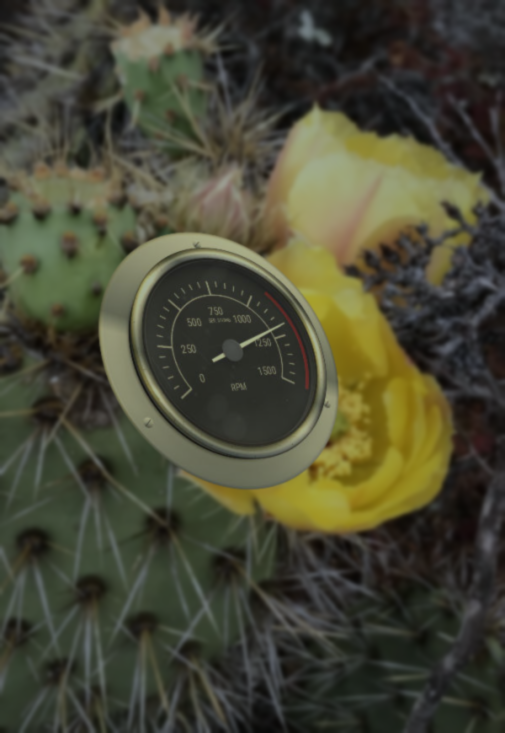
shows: 1200 rpm
